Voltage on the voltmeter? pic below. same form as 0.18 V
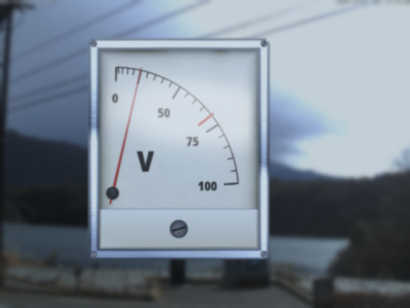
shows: 25 V
